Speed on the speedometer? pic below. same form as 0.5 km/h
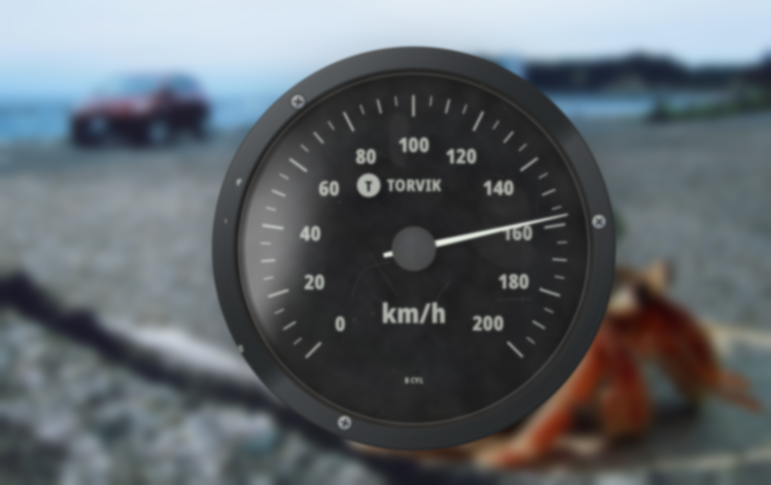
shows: 157.5 km/h
